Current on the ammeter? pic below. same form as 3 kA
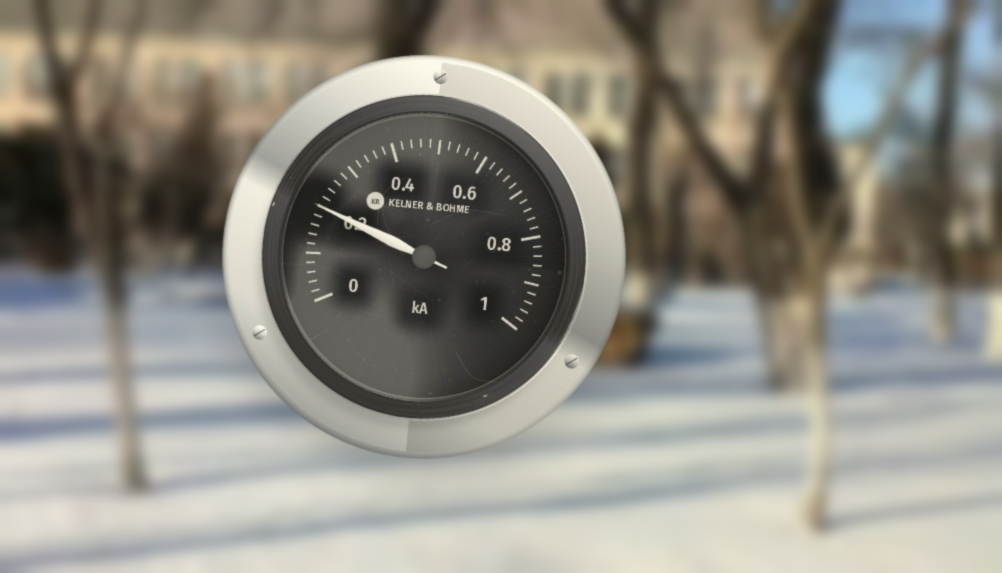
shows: 0.2 kA
